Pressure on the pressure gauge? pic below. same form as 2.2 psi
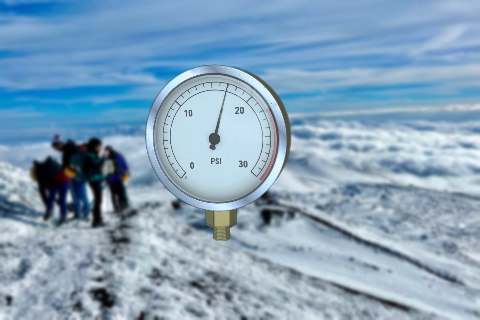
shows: 17 psi
